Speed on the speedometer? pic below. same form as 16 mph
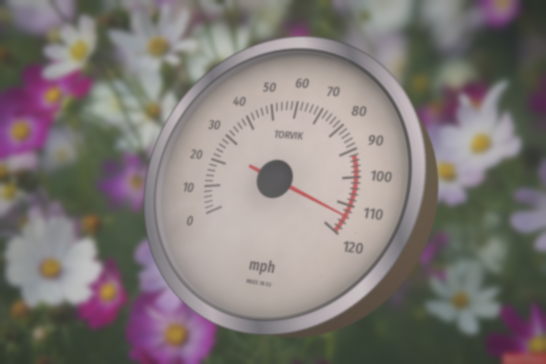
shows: 114 mph
